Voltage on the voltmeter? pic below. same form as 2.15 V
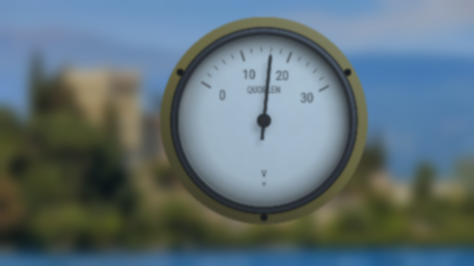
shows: 16 V
